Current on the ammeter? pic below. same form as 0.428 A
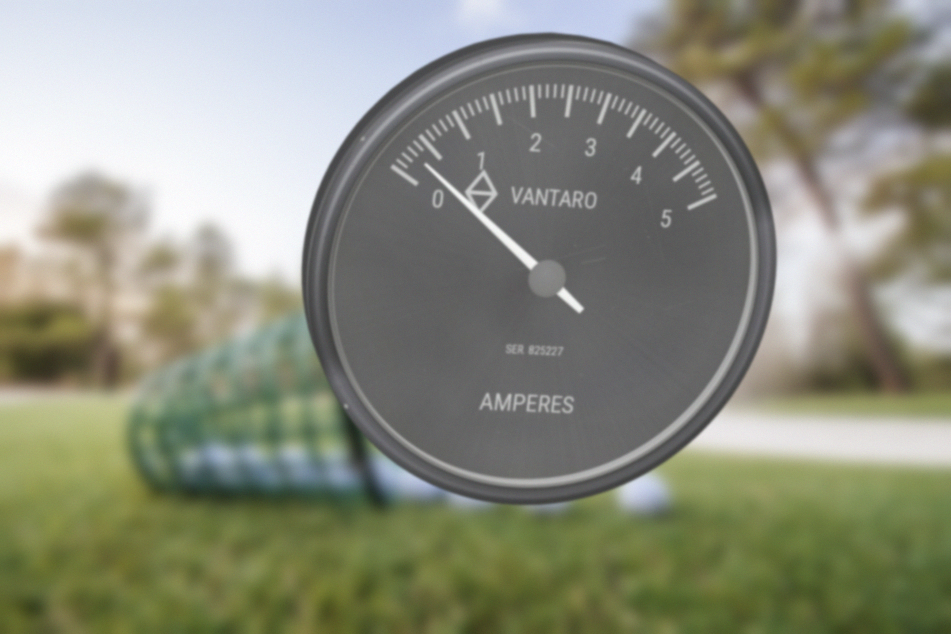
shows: 0.3 A
